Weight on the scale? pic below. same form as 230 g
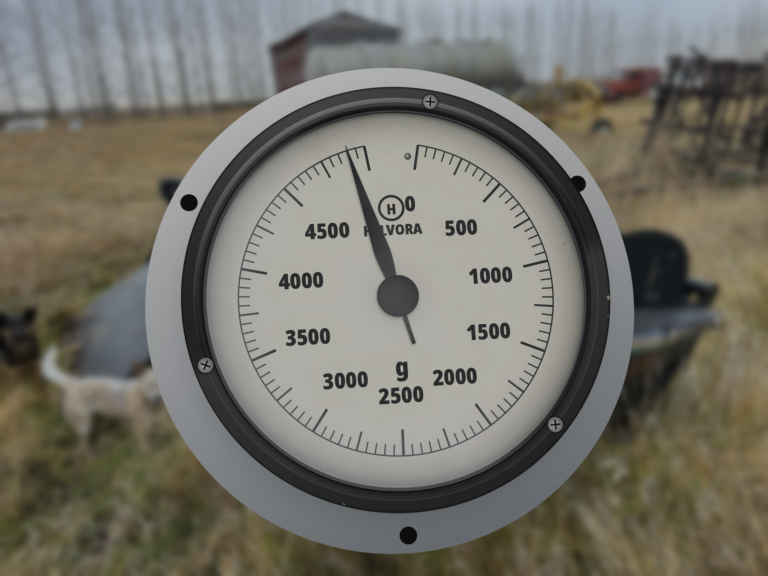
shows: 4900 g
